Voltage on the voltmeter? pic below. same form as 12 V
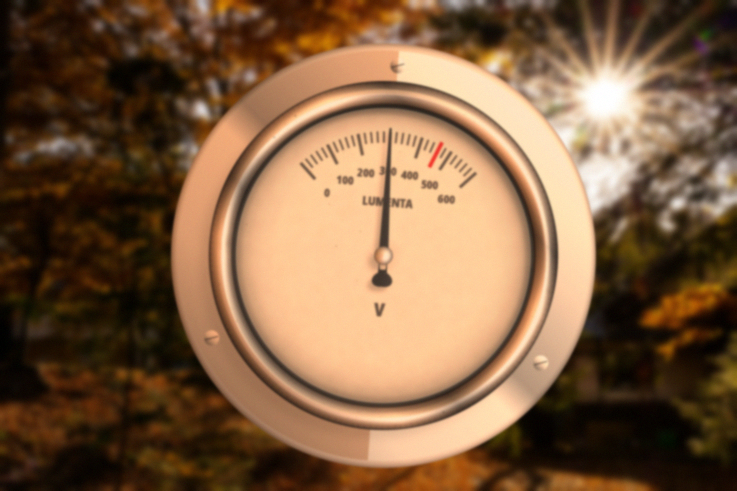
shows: 300 V
